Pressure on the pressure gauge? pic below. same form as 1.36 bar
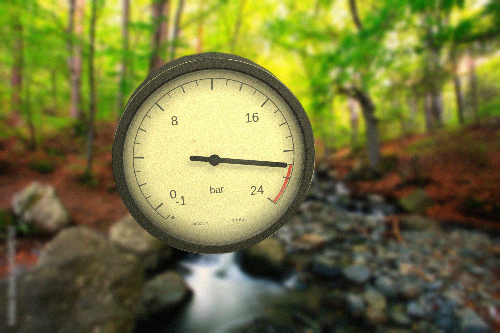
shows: 21 bar
